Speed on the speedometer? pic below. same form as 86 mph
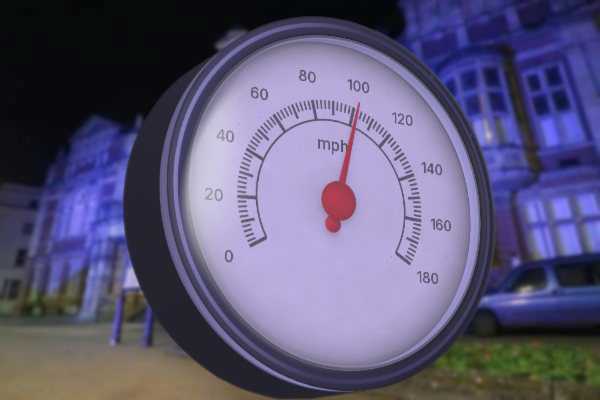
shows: 100 mph
